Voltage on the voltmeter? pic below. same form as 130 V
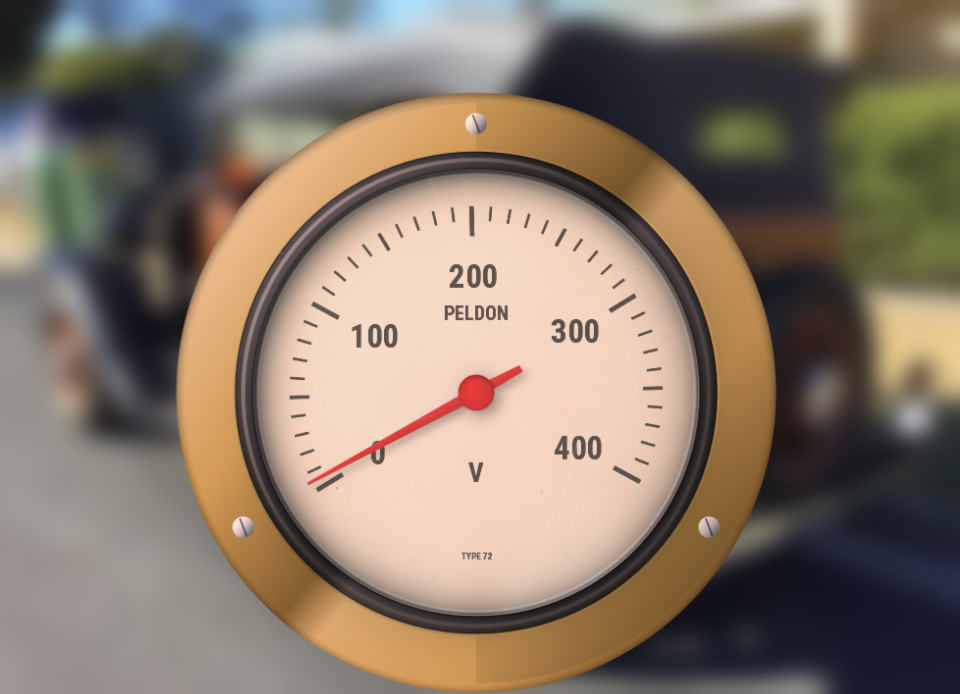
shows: 5 V
